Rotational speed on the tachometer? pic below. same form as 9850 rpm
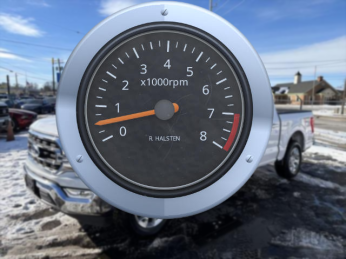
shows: 500 rpm
